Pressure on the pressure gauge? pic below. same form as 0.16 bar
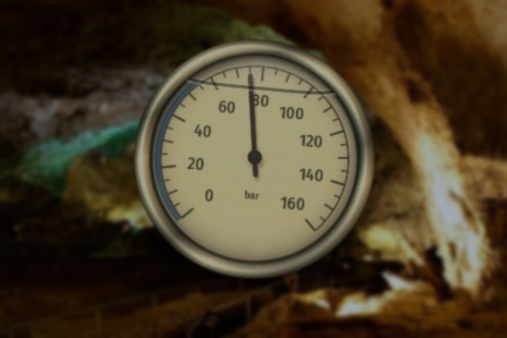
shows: 75 bar
